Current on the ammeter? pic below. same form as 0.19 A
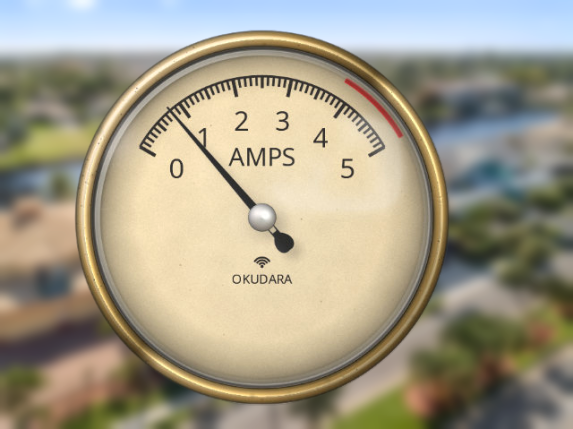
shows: 0.8 A
